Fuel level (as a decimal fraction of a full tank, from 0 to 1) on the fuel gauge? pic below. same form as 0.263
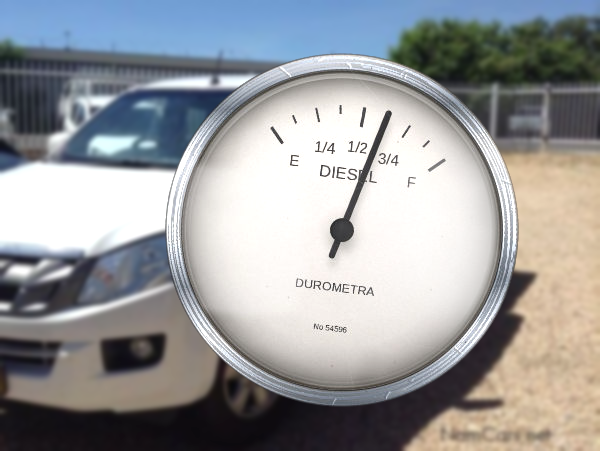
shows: 0.625
